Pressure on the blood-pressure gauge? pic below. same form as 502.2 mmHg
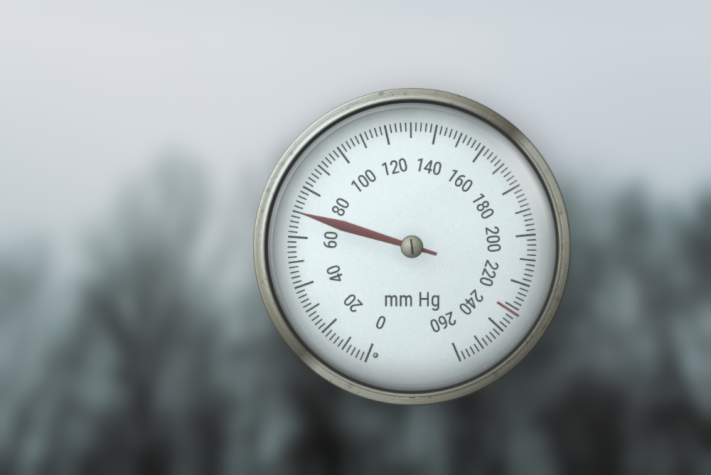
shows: 70 mmHg
